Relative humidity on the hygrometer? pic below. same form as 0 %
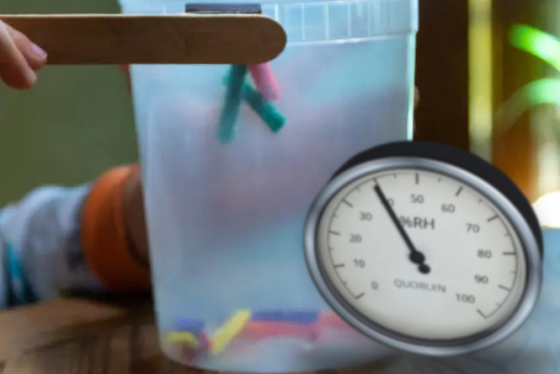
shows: 40 %
